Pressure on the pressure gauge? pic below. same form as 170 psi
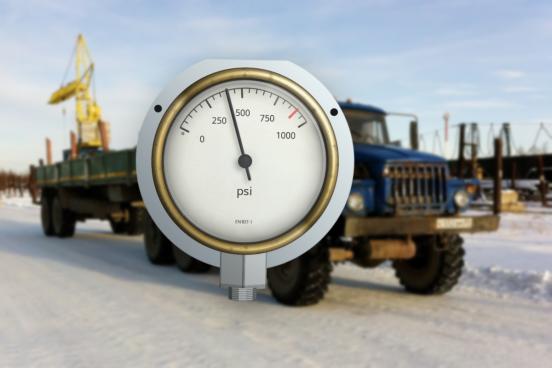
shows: 400 psi
